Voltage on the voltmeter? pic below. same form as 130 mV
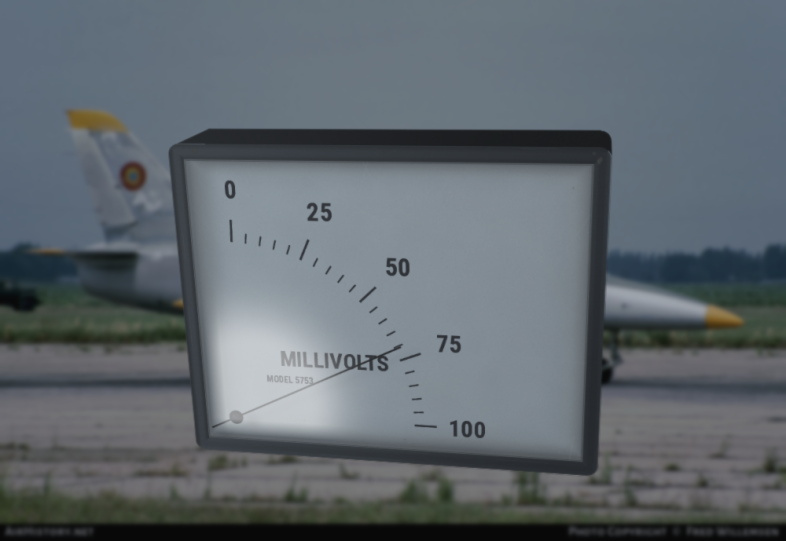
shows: 70 mV
